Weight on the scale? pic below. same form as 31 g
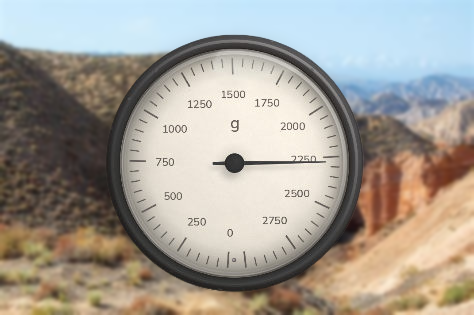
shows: 2275 g
